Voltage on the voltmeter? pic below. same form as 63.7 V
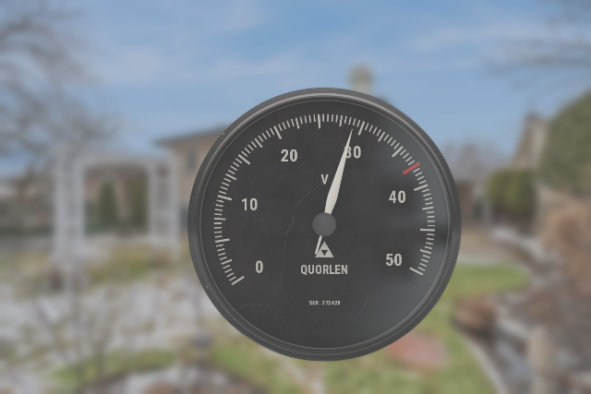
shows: 29 V
